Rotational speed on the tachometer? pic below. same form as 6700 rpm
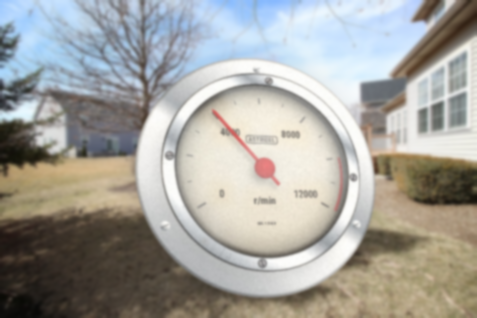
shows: 4000 rpm
